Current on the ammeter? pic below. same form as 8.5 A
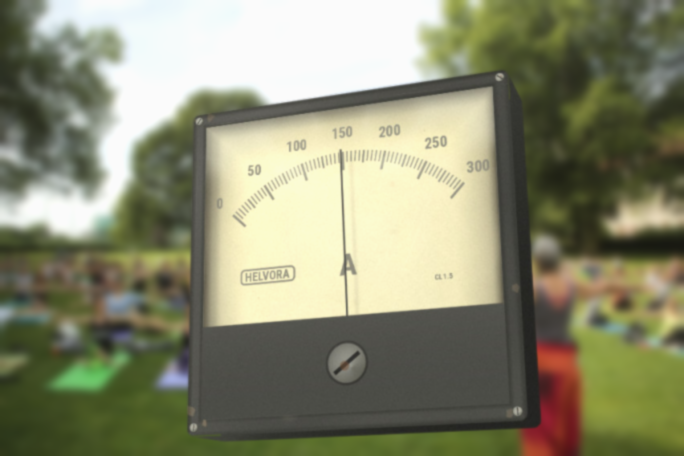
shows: 150 A
